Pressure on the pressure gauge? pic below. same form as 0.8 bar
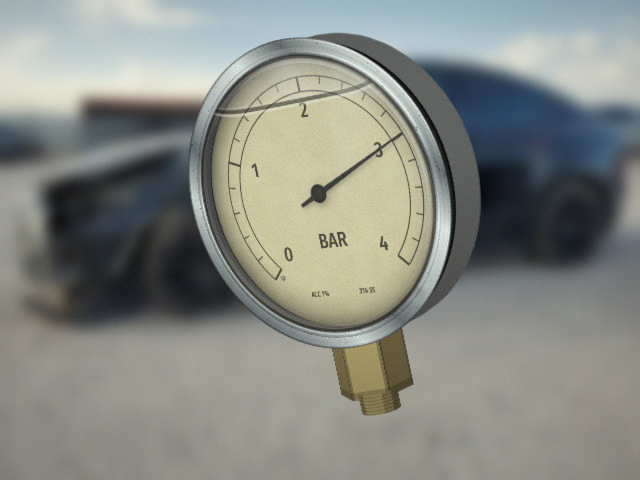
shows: 3 bar
